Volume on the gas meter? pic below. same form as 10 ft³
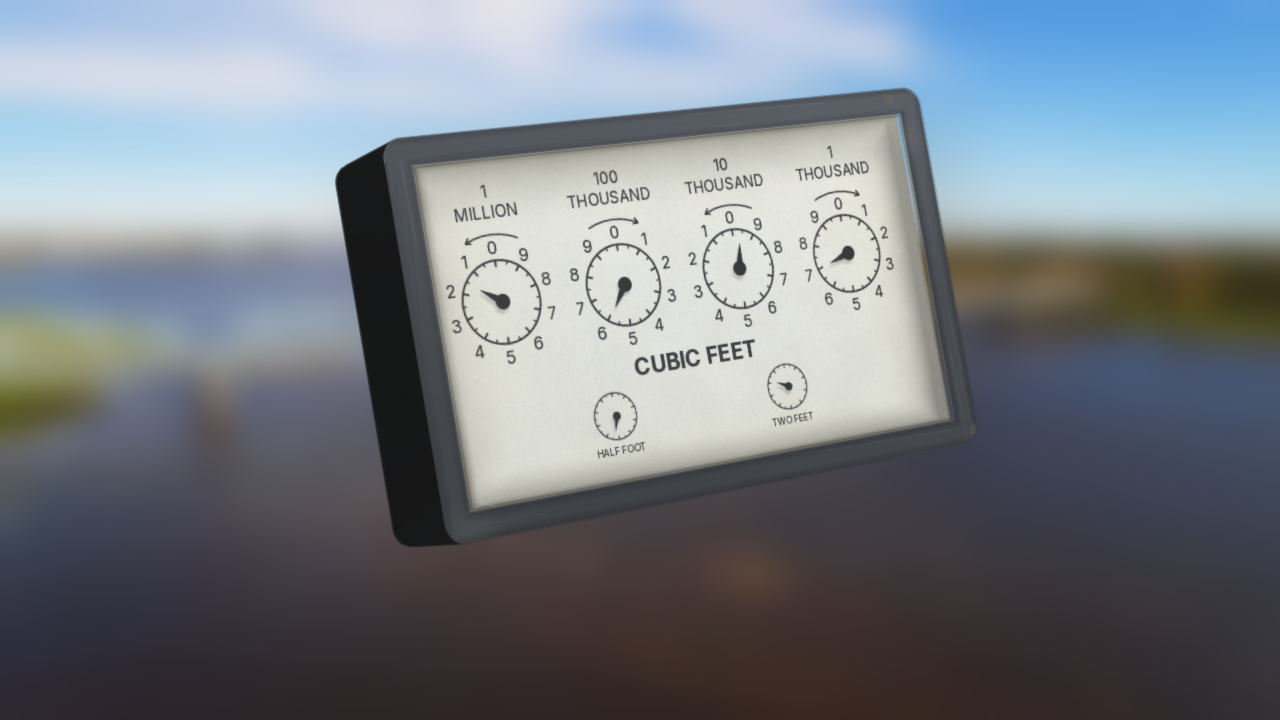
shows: 159700 ft³
